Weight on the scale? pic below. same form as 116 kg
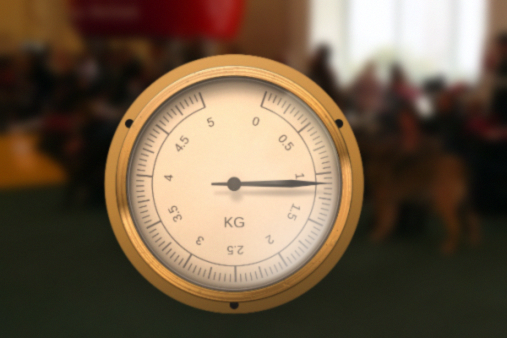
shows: 1.1 kg
